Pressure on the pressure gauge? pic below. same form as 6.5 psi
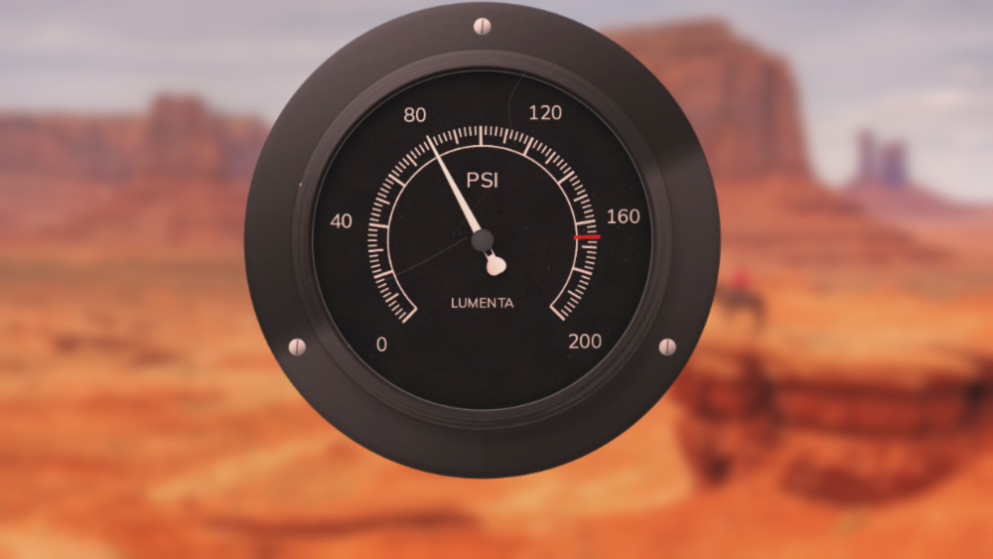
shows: 80 psi
